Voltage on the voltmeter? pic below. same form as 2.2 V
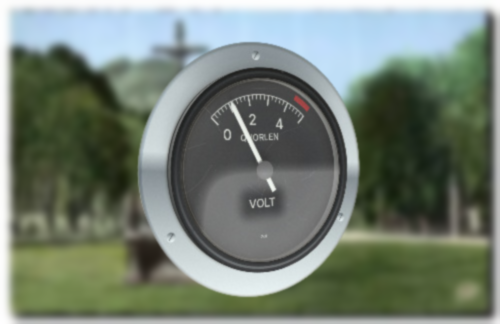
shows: 1 V
